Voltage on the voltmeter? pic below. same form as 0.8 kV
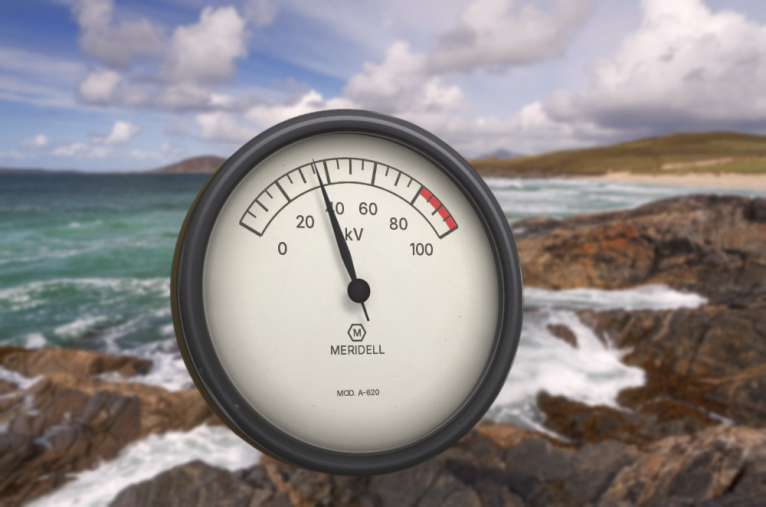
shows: 35 kV
